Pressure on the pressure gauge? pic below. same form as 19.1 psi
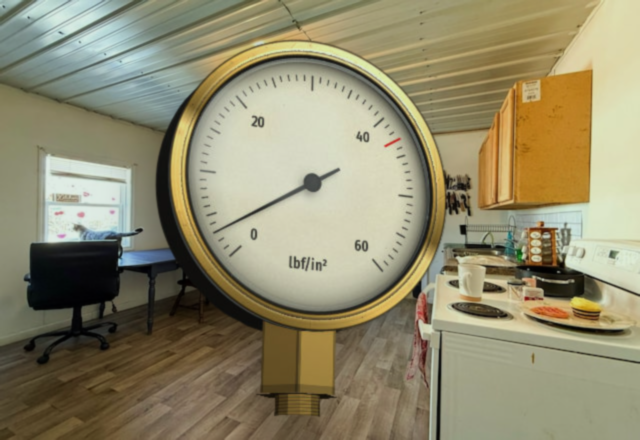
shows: 3 psi
